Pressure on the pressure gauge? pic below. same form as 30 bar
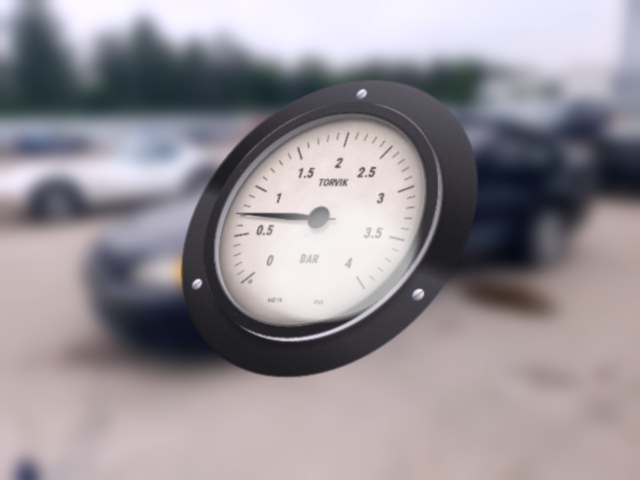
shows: 0.7 bar
